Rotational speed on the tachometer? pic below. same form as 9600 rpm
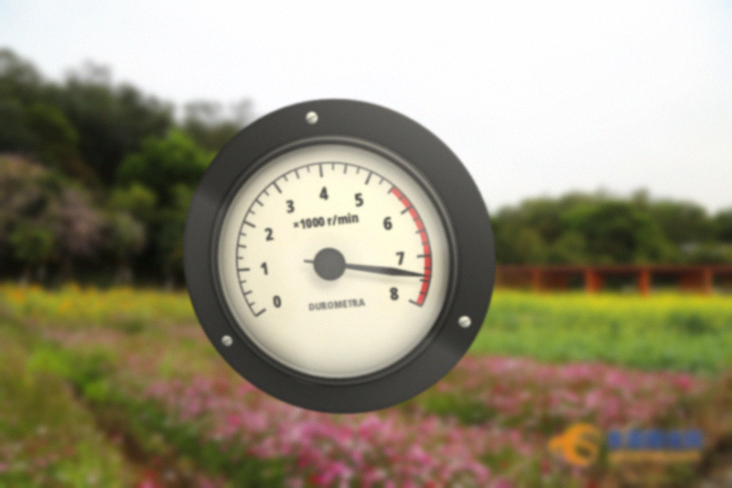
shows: 7375 rpm
